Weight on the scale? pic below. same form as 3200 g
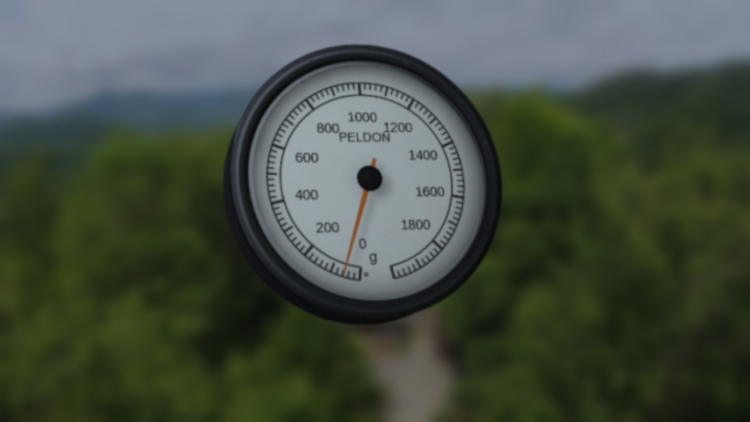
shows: 60 g
